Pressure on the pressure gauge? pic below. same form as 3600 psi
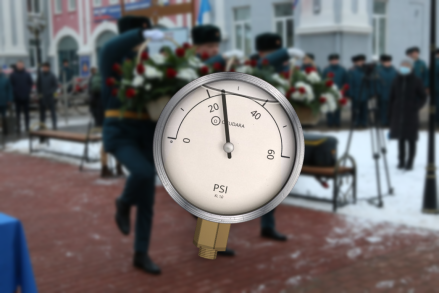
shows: 25 psi
